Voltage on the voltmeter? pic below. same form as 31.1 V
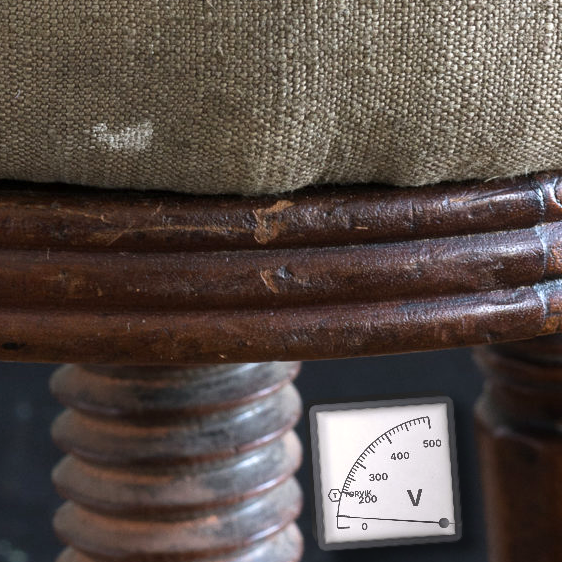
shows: 100 V
